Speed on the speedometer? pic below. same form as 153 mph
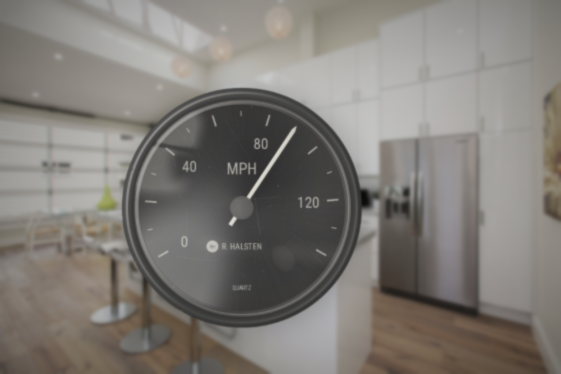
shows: 90 mph
